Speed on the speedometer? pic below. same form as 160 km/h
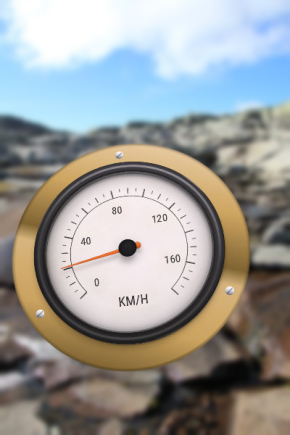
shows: 20 km/h
